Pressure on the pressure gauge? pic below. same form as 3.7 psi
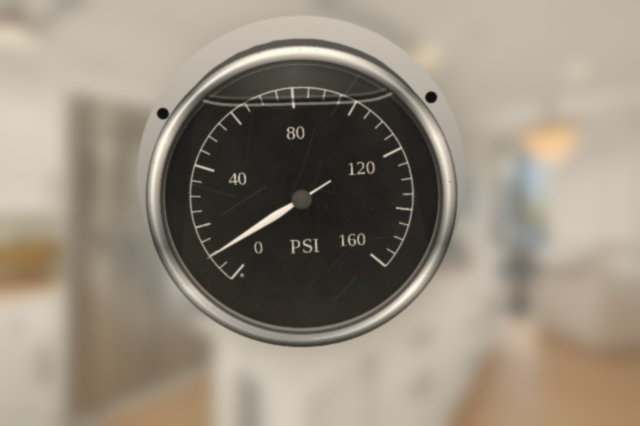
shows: 10 psi
